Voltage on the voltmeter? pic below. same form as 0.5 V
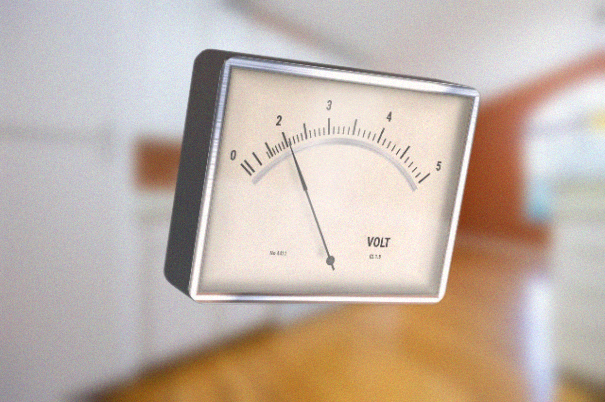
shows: 2 V
